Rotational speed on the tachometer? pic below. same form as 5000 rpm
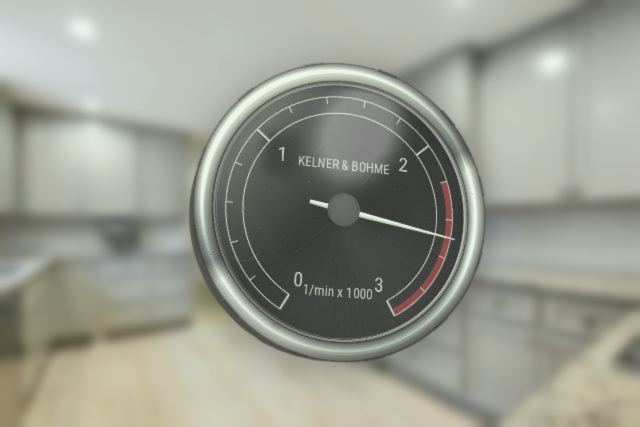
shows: 2500 rpm
